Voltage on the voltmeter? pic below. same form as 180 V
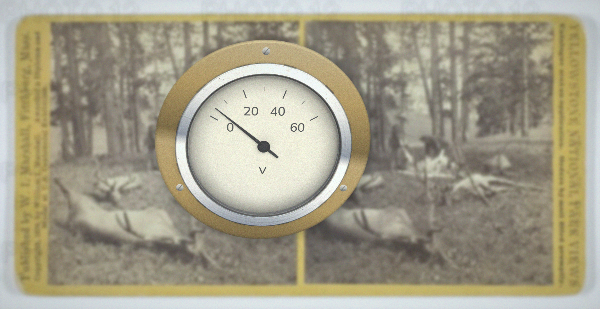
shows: 5 V
